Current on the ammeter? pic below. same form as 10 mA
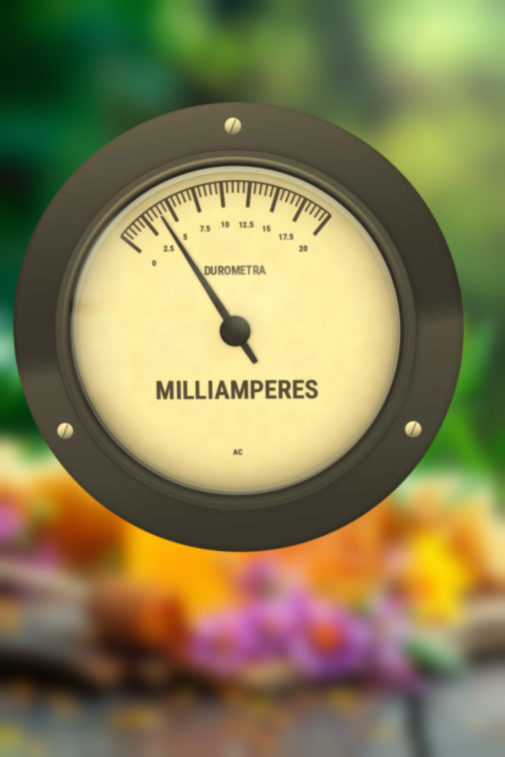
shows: 4 mA
